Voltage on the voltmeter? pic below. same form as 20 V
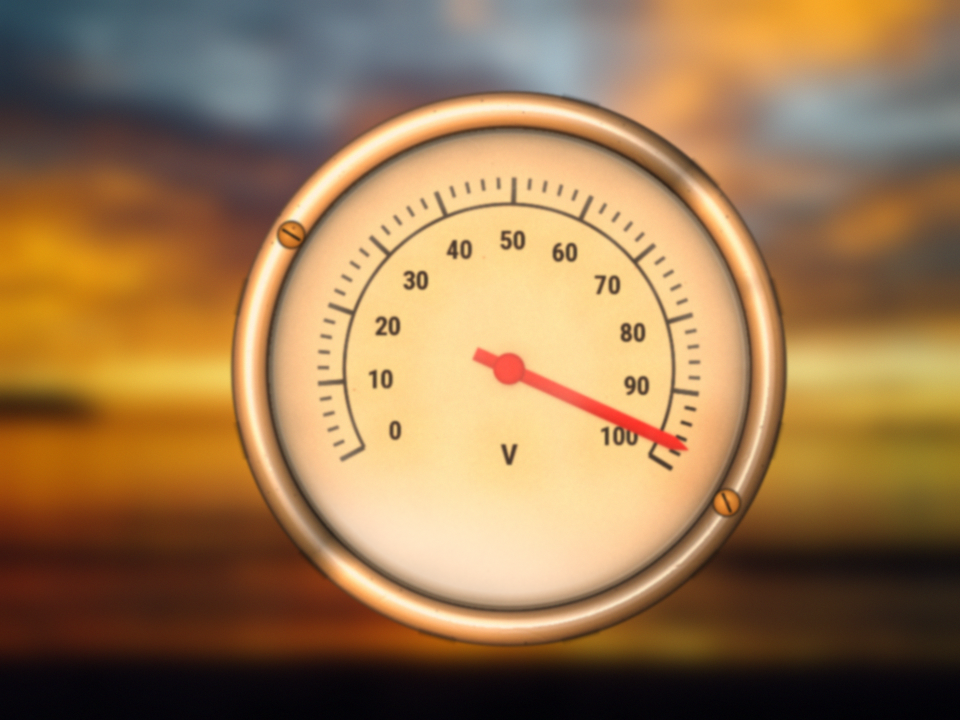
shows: 97 V
